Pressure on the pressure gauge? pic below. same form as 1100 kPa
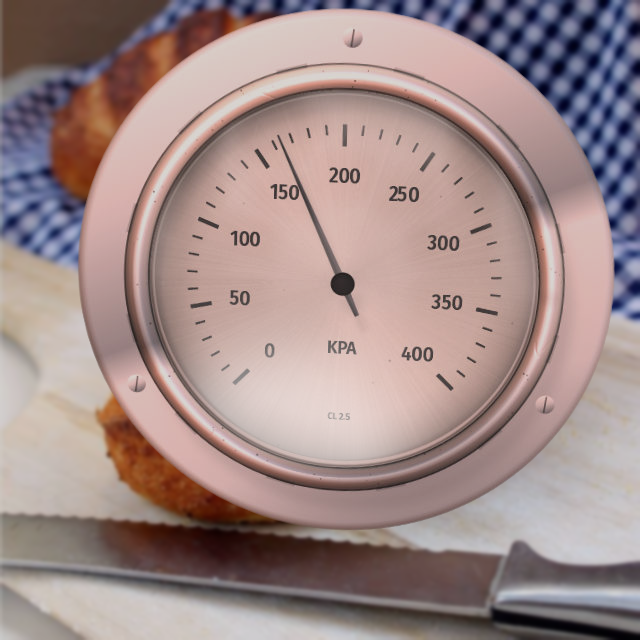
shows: 165 kPa
